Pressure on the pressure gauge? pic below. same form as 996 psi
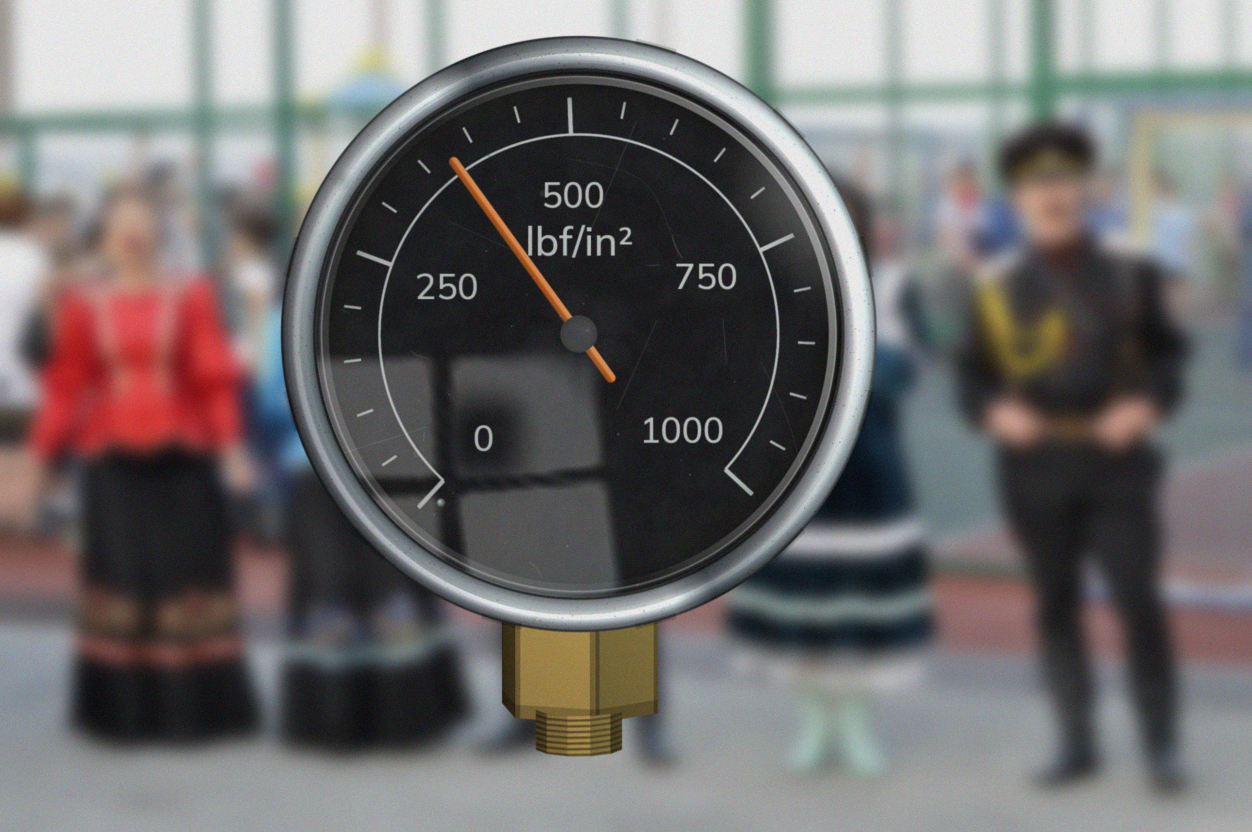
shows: 375 psi
